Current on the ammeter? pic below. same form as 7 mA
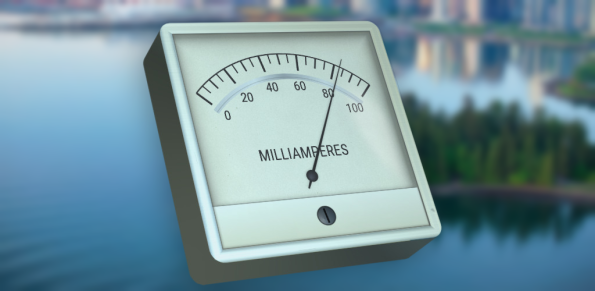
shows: 82.5 mA
